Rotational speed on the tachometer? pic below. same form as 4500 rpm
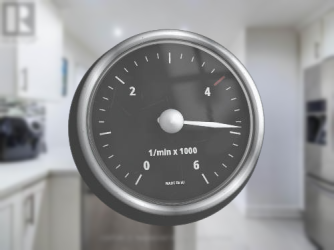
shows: 4900 rpm
